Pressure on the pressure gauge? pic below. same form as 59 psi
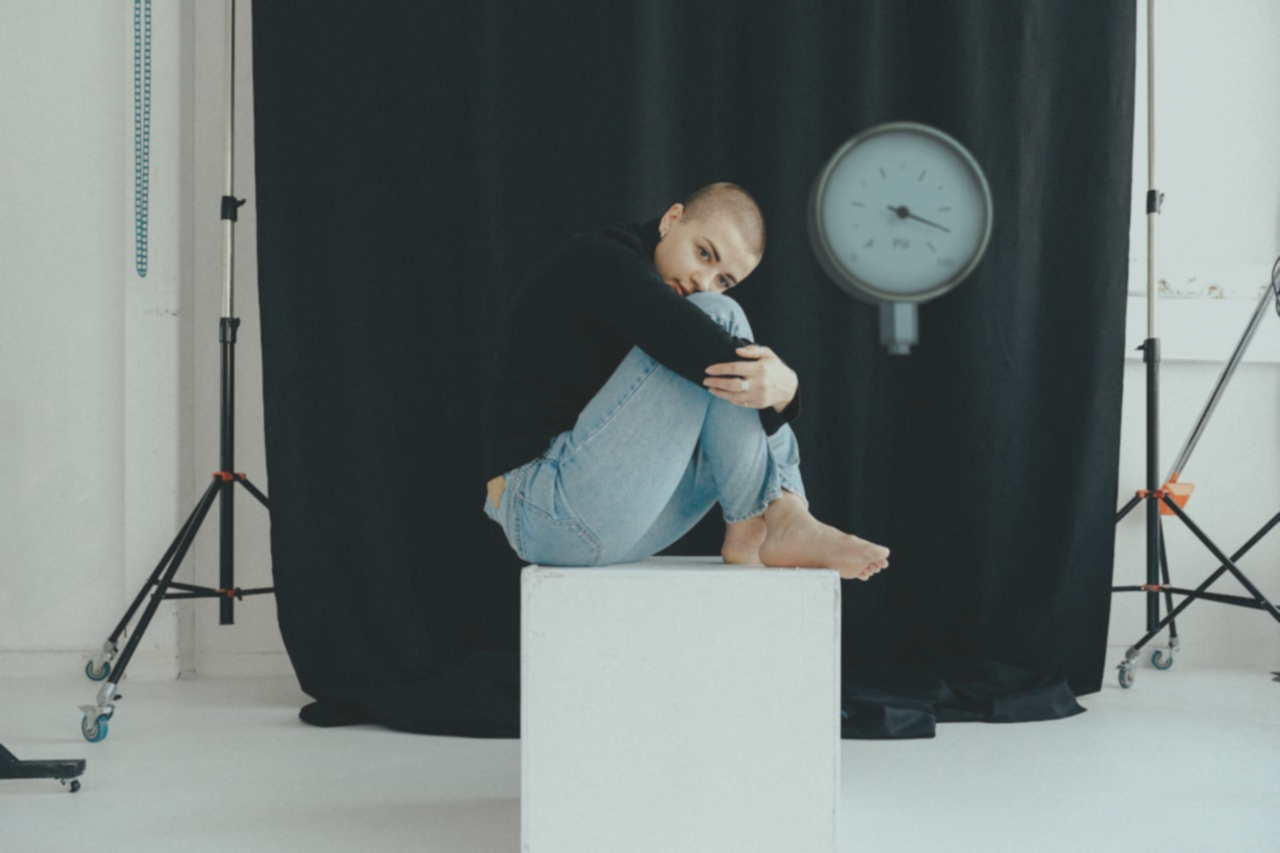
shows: 90 psi
